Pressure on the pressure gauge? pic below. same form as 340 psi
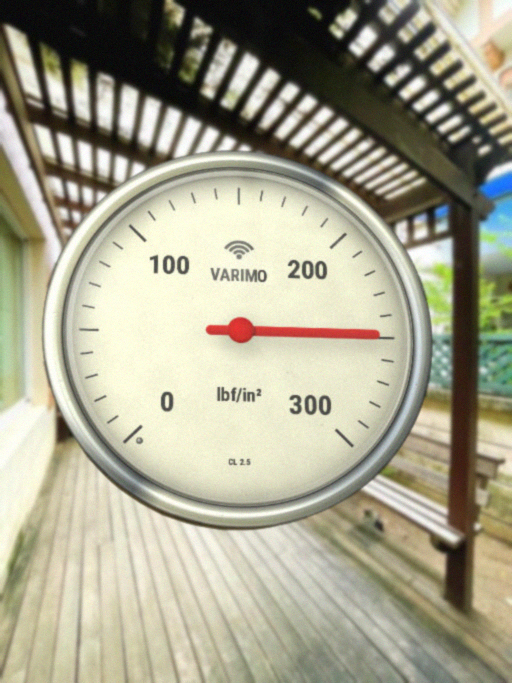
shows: 250 psi
